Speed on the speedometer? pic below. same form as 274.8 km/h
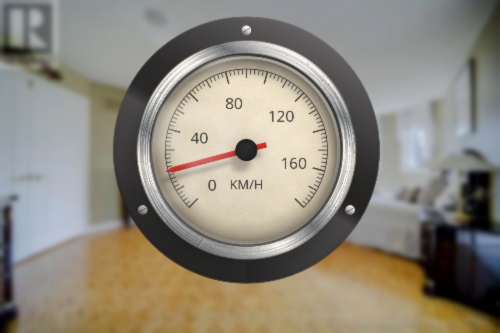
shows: 20 km/h
